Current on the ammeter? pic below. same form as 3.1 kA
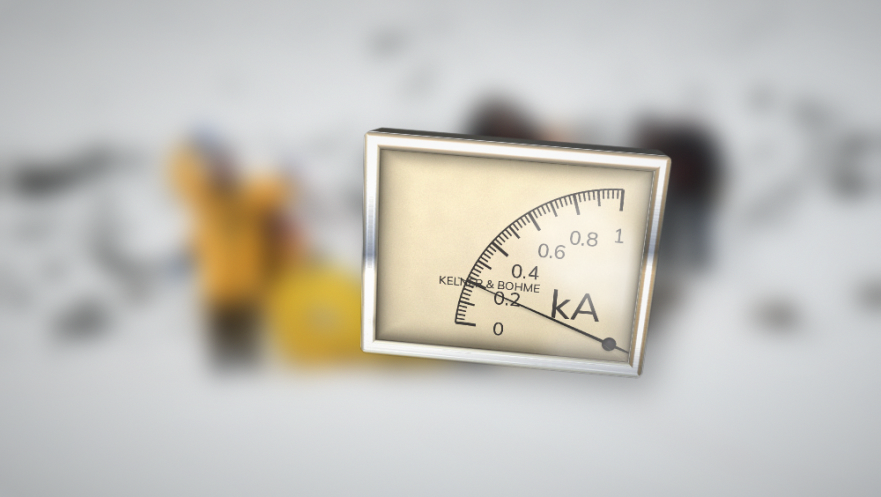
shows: 0.2 kA
